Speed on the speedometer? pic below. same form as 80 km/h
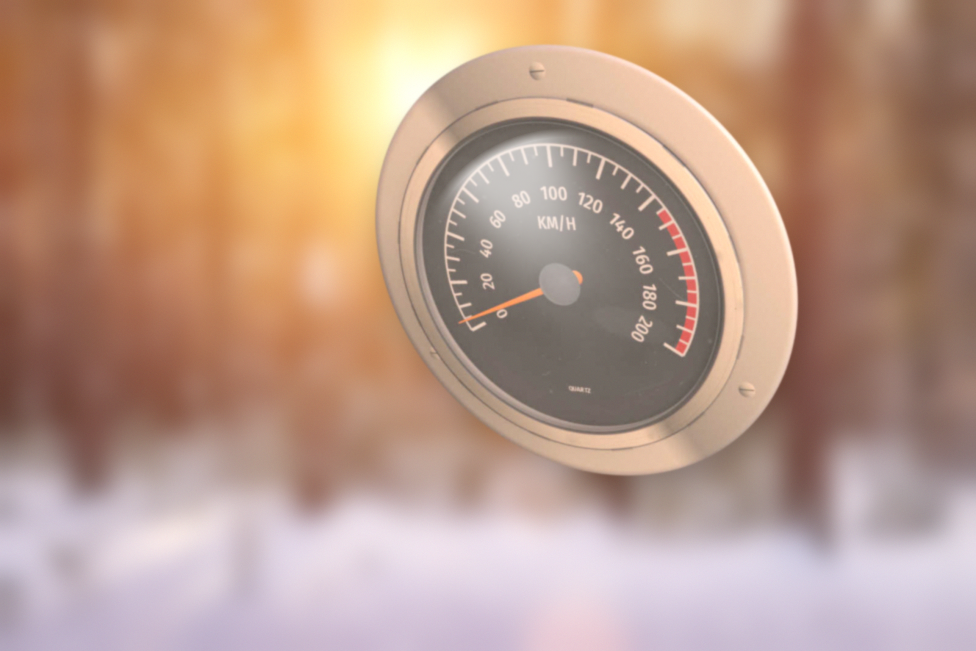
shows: 5 km/h
